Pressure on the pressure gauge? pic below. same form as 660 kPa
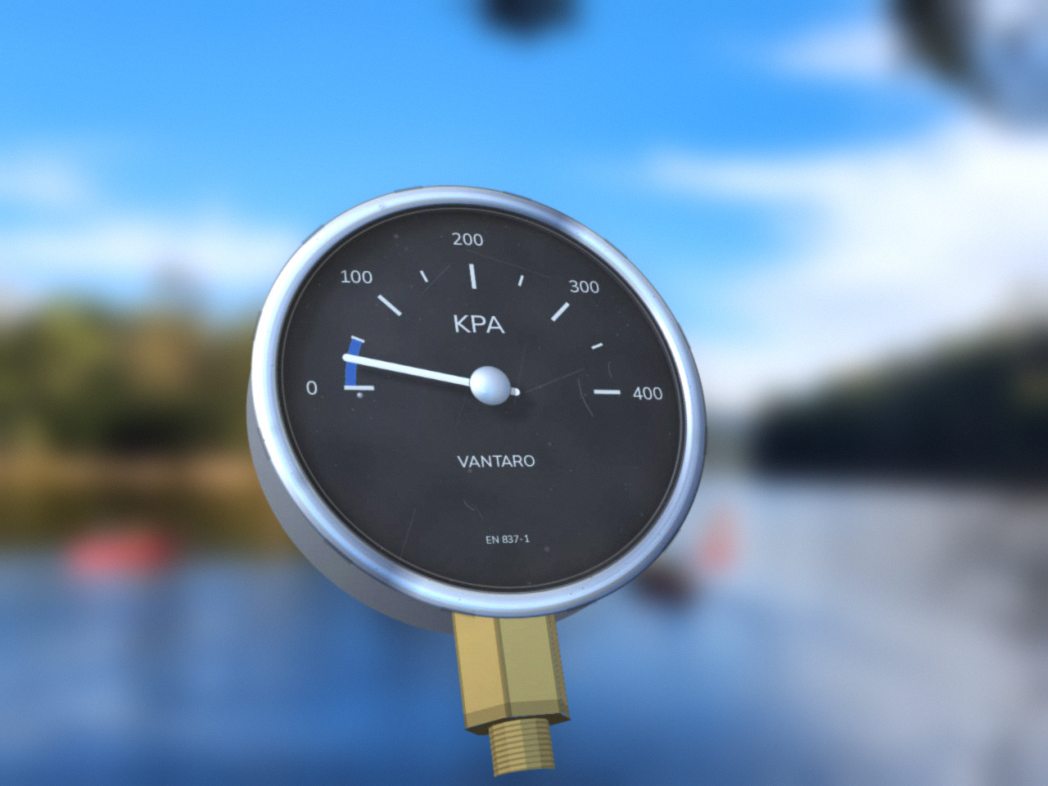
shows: 25 kPa
